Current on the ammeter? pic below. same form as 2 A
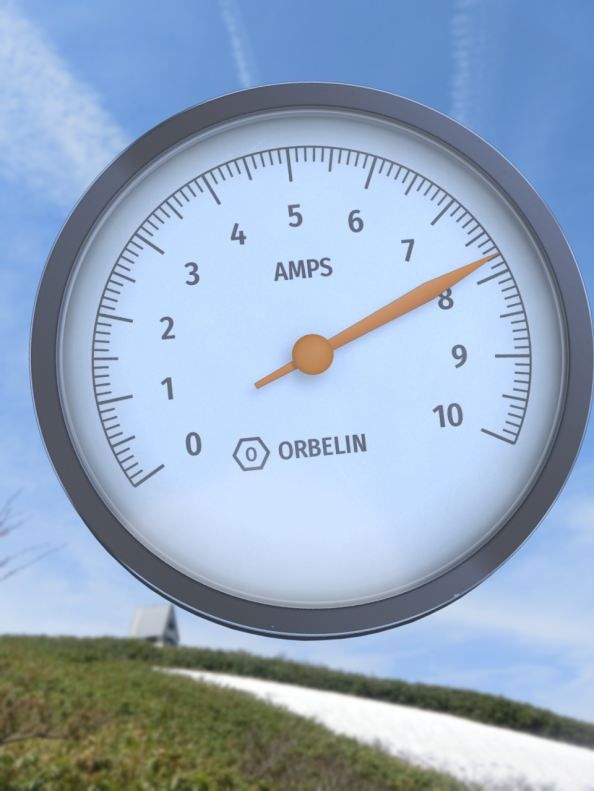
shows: 7.8 A
